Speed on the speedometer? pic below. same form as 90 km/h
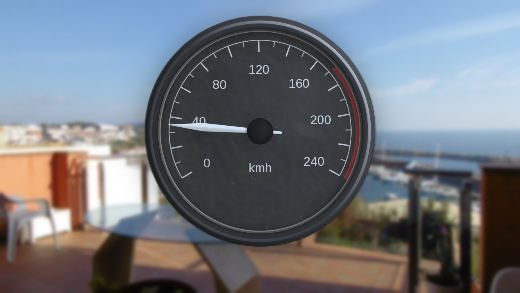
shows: 35 km/h
